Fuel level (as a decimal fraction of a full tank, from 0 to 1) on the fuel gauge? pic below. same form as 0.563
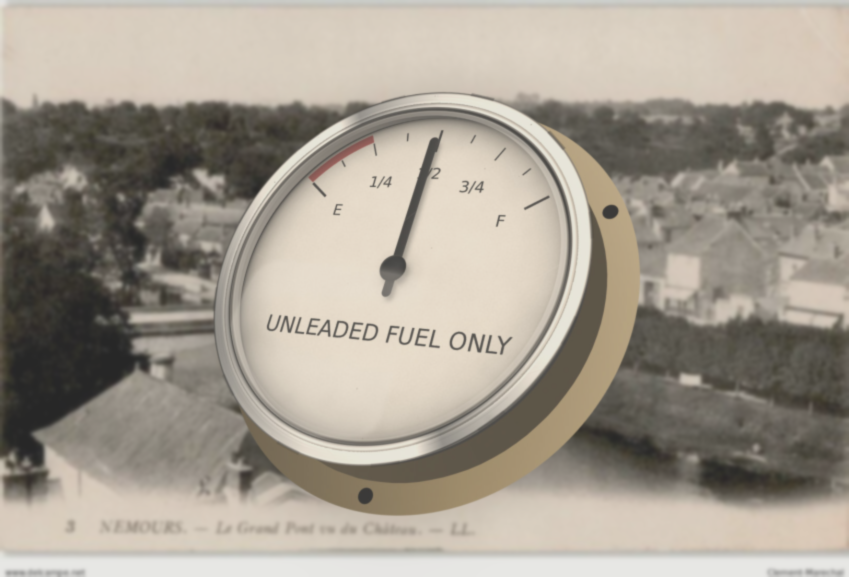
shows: 0.5
